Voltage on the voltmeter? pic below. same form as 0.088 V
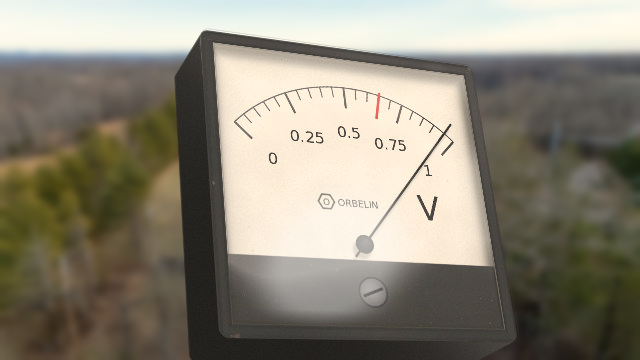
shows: 0.95 V
